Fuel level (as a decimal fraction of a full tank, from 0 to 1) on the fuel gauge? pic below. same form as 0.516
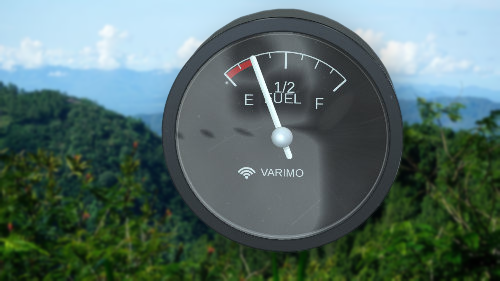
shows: 0.25
